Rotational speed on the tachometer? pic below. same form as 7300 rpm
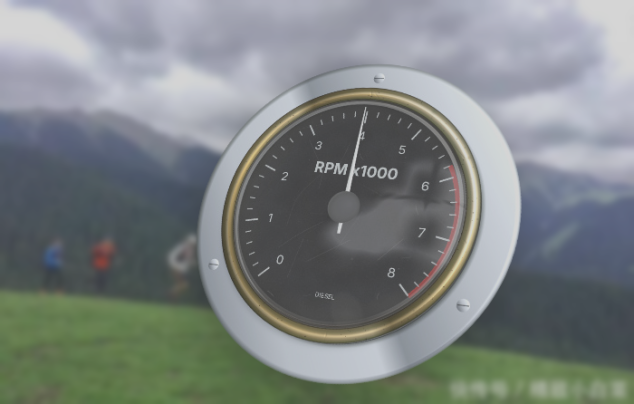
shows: 4000 rpm
